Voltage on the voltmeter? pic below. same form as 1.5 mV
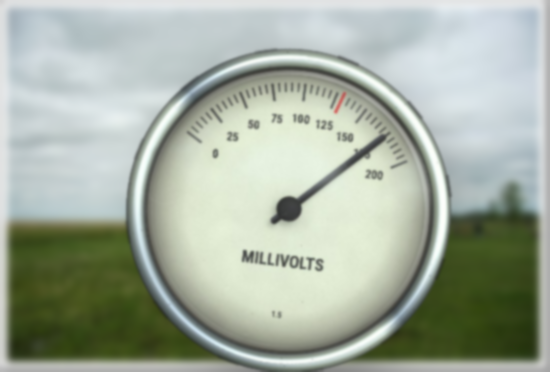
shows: 175 mV
